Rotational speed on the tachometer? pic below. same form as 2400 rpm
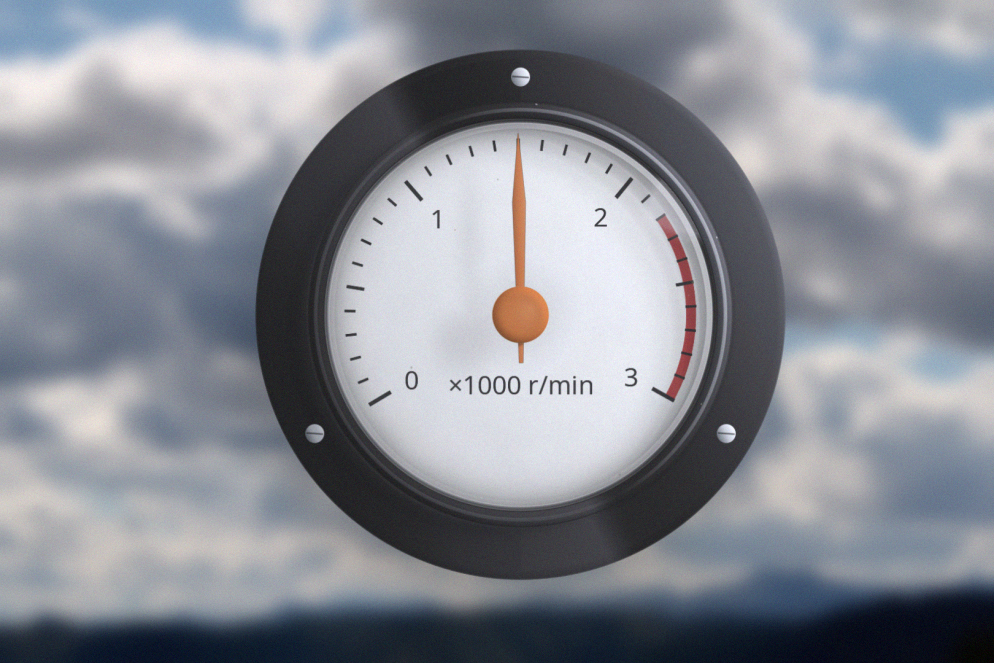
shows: 1500 rpm
